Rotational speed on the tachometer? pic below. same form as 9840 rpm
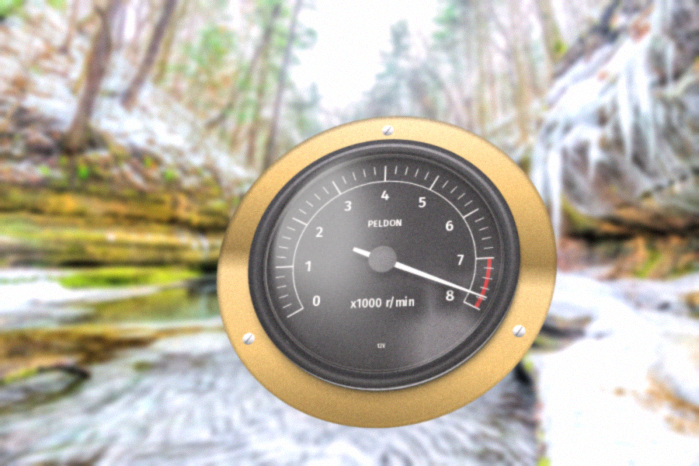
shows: 7800 rpm
